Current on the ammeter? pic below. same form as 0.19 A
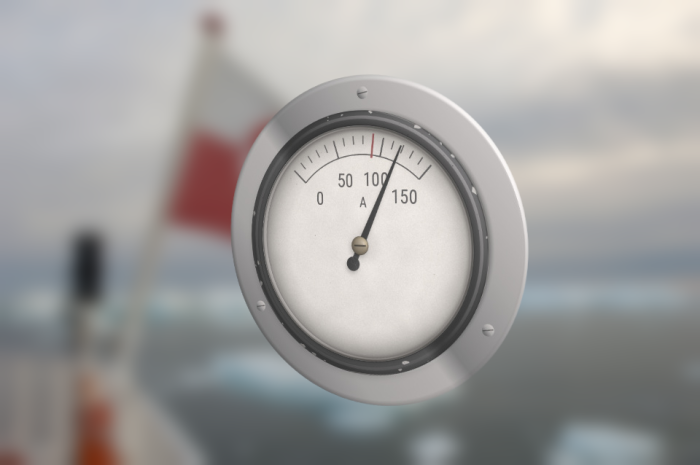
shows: 120 A
